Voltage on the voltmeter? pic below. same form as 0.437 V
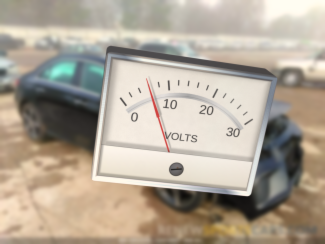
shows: 6 V
